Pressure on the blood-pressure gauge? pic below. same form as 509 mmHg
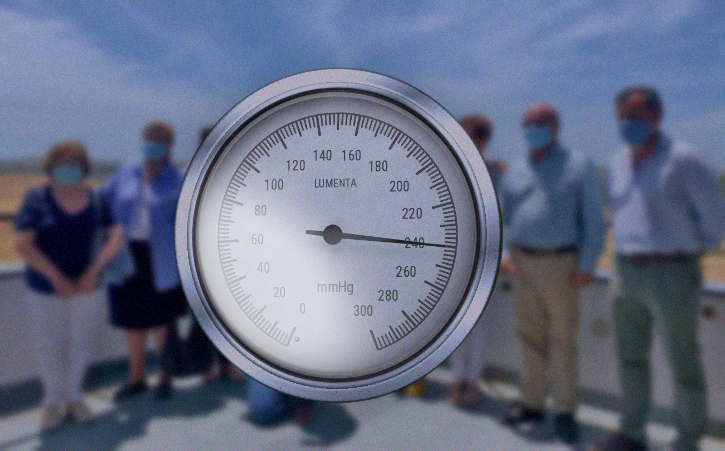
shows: 240 mmHg
